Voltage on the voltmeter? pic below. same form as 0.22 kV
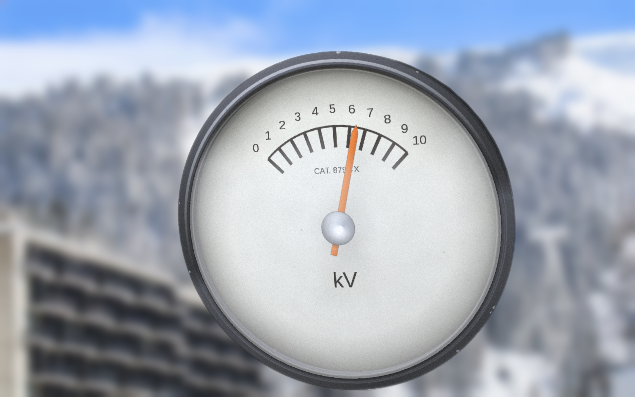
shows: 6.5 kV
